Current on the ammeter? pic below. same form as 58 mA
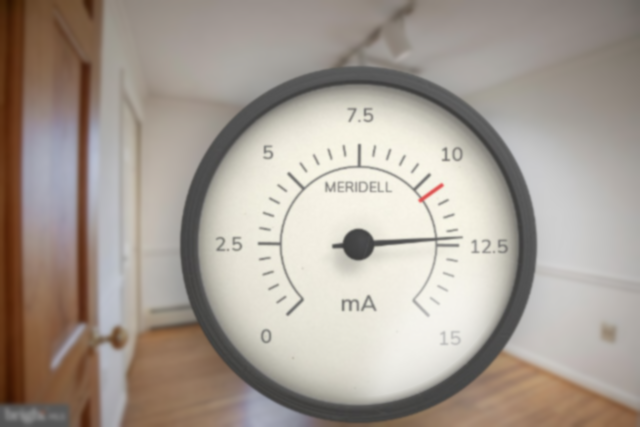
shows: 12.25 mA
